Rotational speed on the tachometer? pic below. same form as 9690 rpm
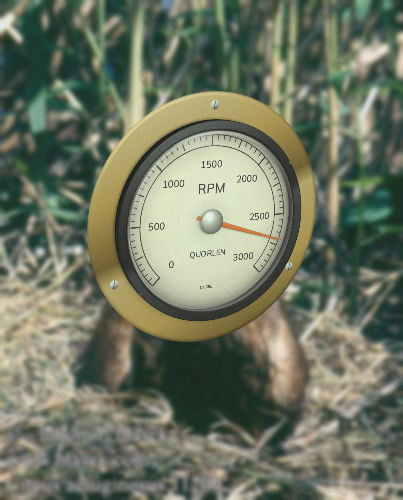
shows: 2700 rpm
